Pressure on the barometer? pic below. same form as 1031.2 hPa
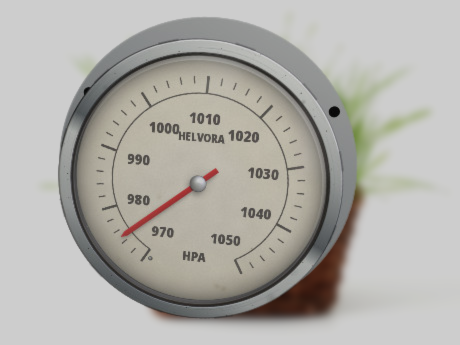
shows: 975 hPa
